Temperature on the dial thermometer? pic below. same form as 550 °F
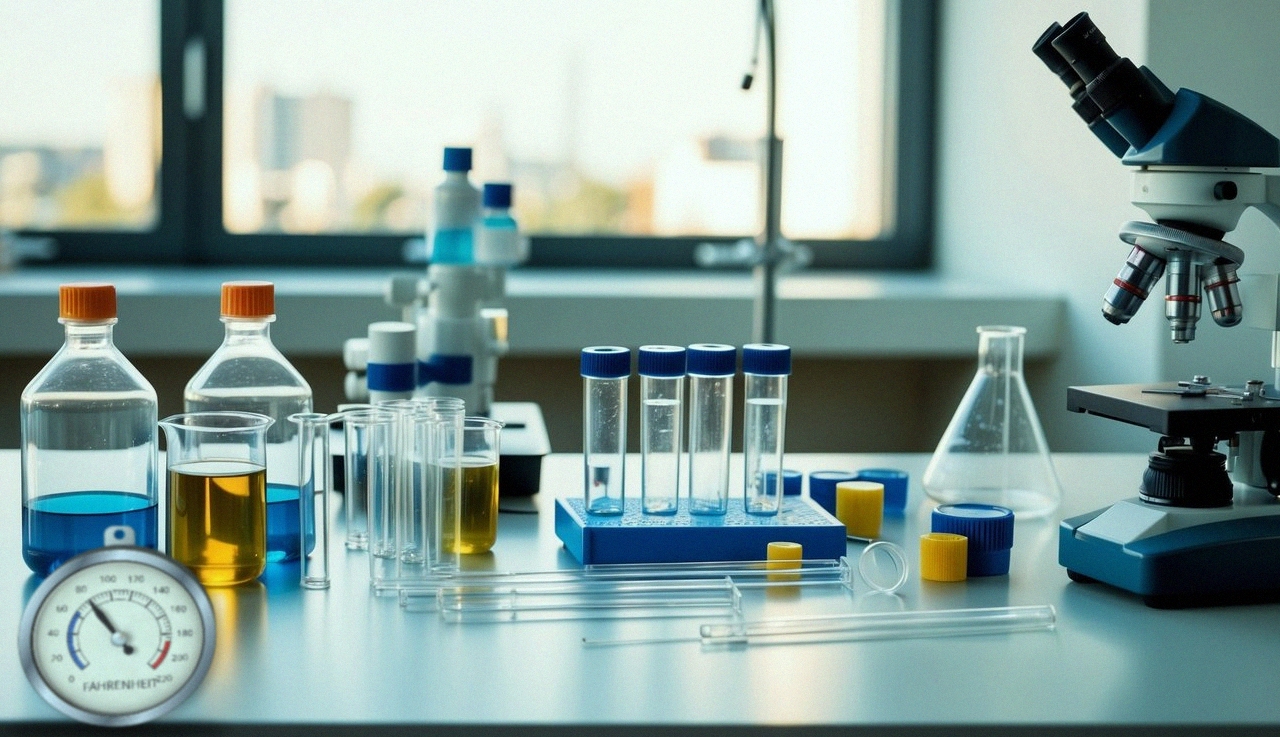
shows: 80 °F
